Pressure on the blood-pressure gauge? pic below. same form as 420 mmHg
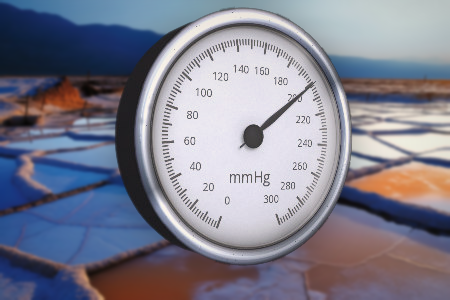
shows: 200 mmHg
